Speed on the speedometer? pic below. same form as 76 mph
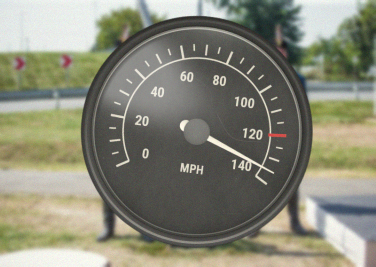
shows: 135 mph
